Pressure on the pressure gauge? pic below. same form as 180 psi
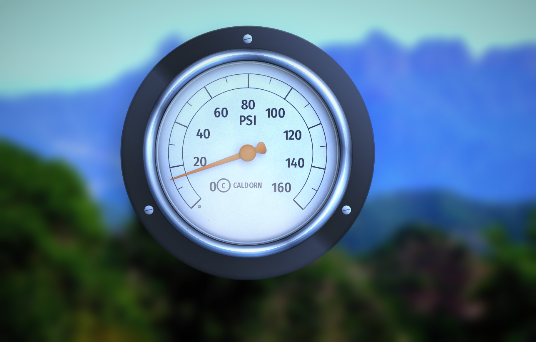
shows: 15 psi
